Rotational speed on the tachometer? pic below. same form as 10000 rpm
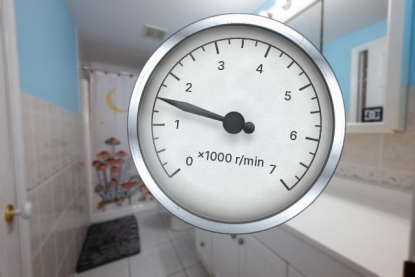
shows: 1500 rpm
